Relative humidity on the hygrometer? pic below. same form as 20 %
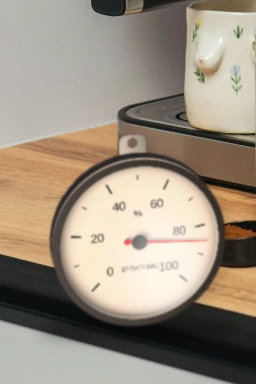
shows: 85 %
